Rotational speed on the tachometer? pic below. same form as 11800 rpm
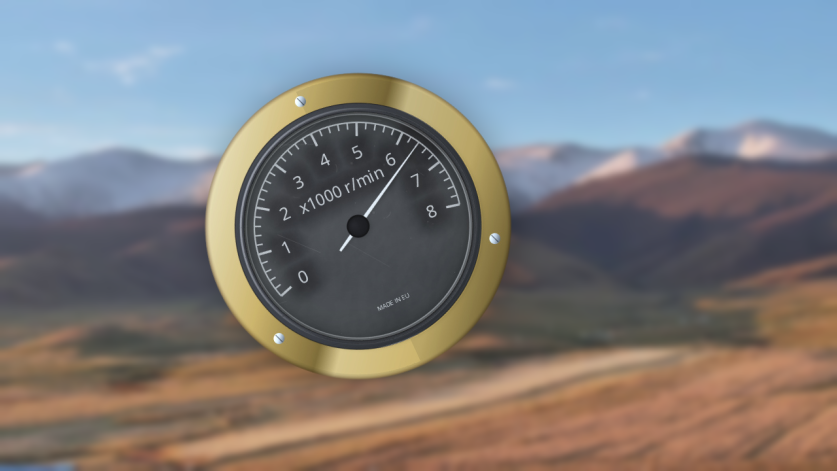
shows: 6400 rpm
